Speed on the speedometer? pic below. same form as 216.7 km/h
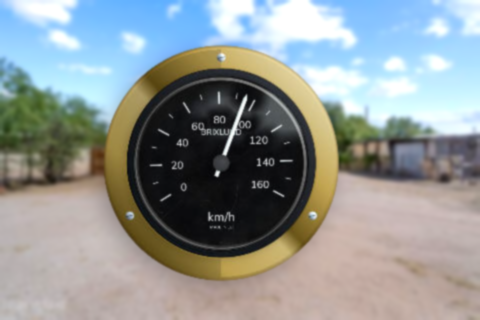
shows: 95 km/h
